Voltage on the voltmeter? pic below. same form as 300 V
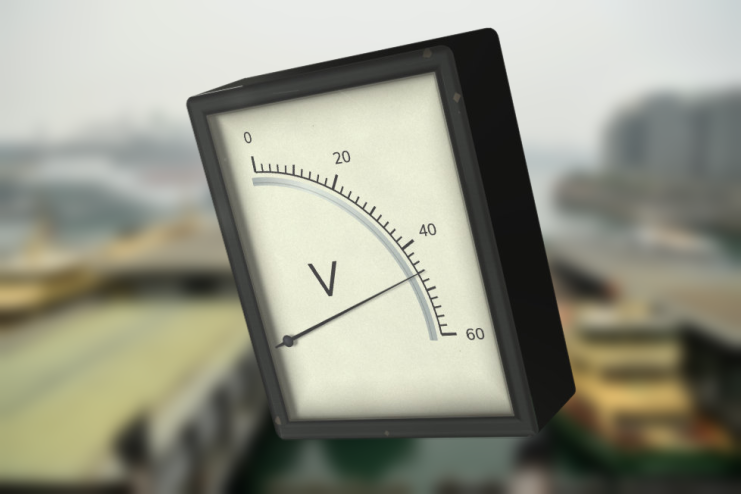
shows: 46 V
